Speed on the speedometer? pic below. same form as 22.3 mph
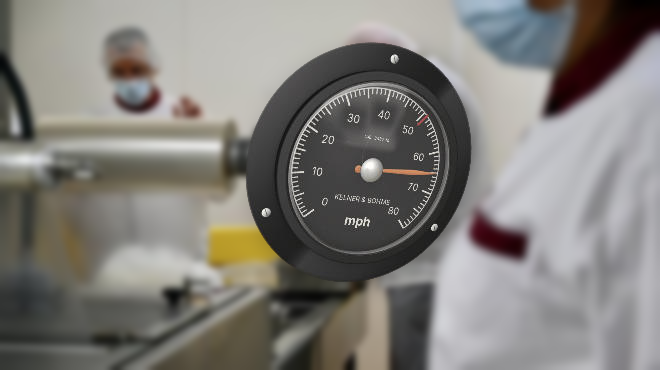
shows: 65 mph
